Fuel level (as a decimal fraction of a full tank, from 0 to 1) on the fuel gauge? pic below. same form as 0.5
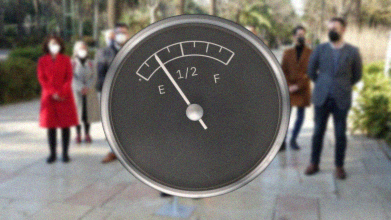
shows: 0.25
